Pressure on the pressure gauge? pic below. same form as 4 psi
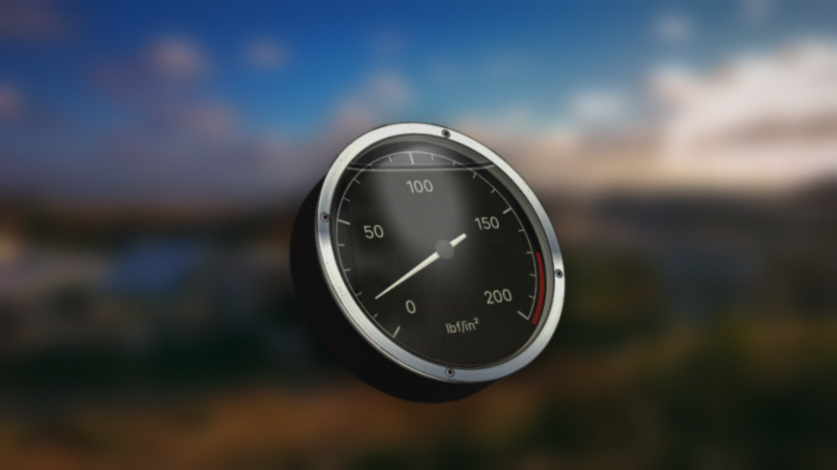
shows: 15 psi
